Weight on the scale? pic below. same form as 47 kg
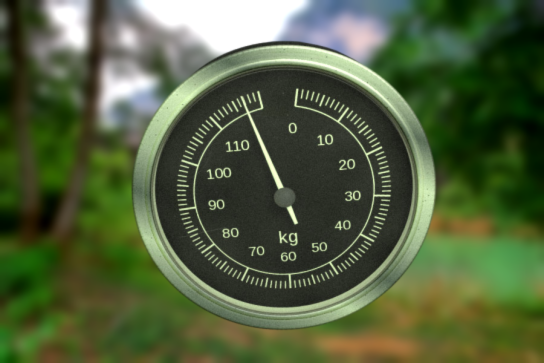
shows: 117 kg
